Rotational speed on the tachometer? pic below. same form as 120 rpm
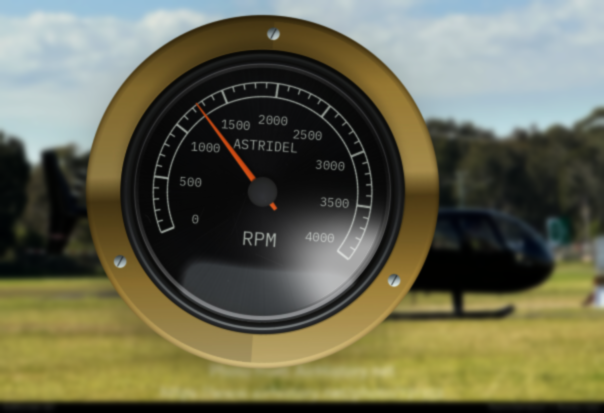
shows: 1250 rpm
